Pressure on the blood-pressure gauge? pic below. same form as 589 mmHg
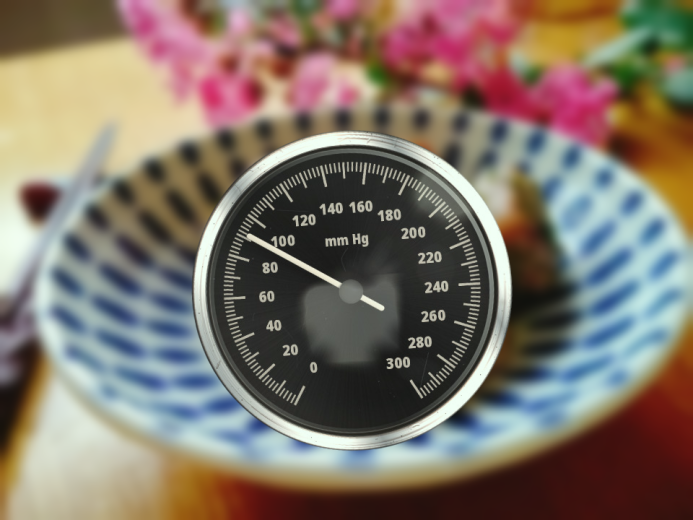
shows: 92 mmHg
